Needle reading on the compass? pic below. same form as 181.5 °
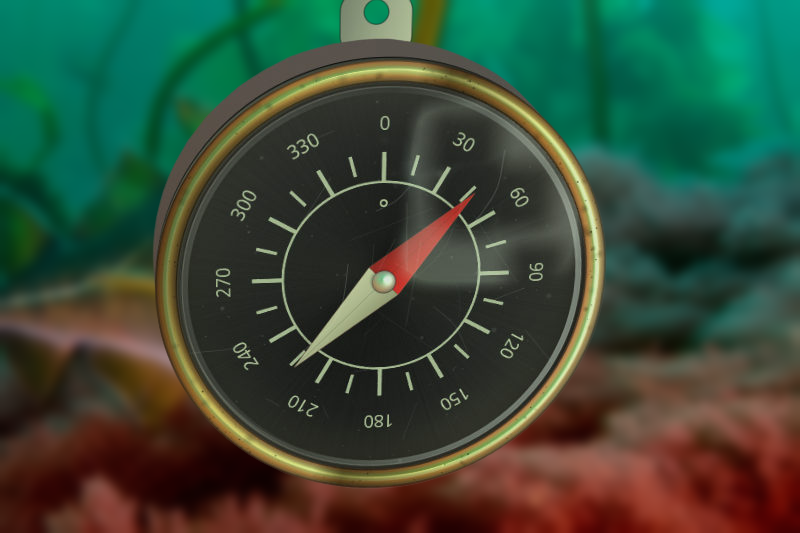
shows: 45 °
